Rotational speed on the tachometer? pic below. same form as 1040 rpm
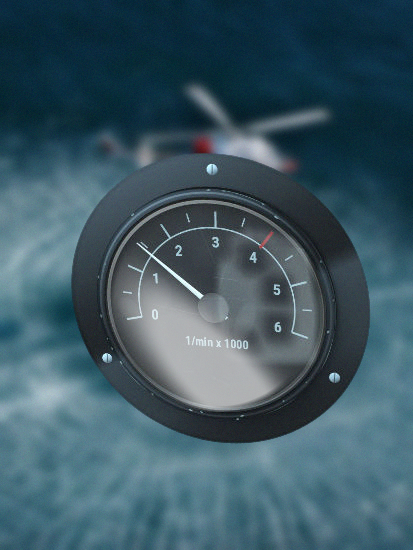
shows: 1500 rpm
